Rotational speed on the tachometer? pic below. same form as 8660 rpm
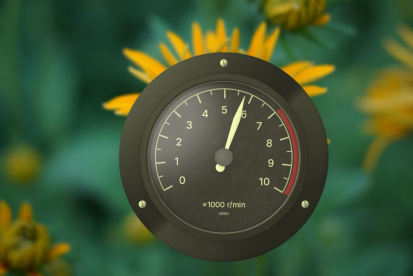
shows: 5750 rpm
